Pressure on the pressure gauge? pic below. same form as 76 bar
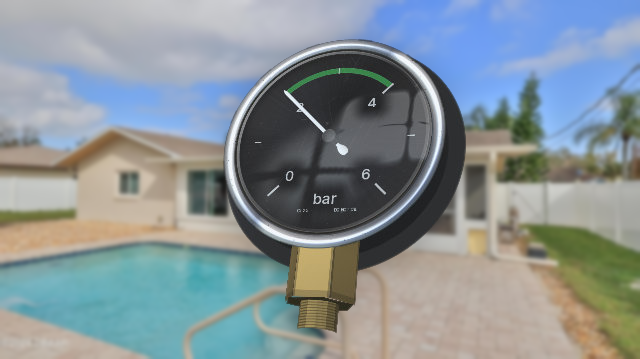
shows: 2 bar
